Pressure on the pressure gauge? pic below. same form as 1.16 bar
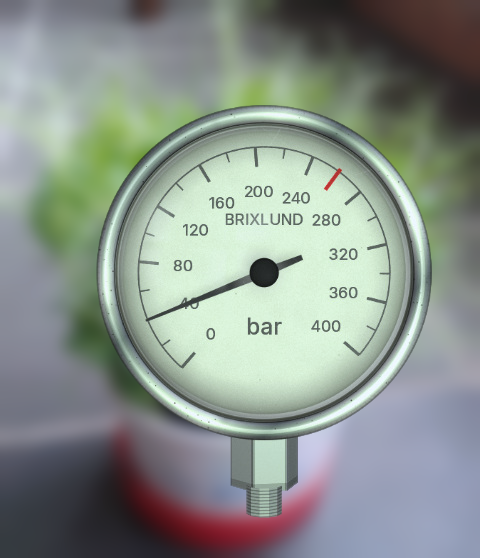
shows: 40 bar
